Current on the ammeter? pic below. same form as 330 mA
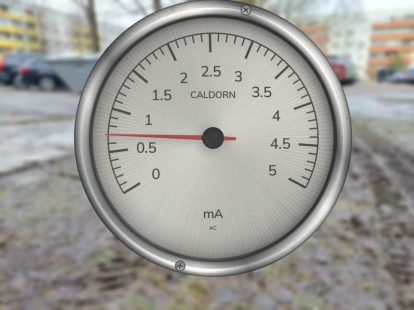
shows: 0.7 mA
